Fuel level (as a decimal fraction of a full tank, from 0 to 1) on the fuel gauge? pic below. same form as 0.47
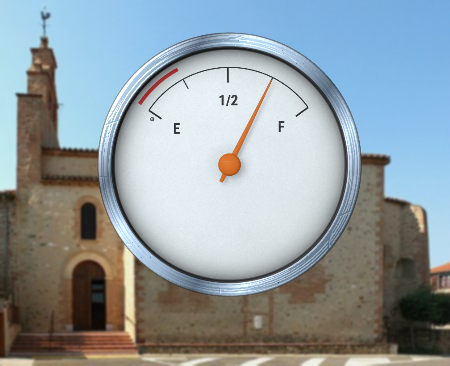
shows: 0.75
